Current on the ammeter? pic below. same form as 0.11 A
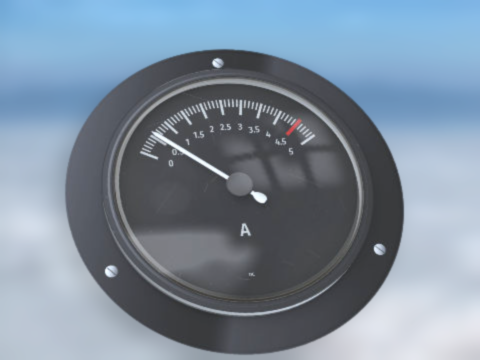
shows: 0.5 A
